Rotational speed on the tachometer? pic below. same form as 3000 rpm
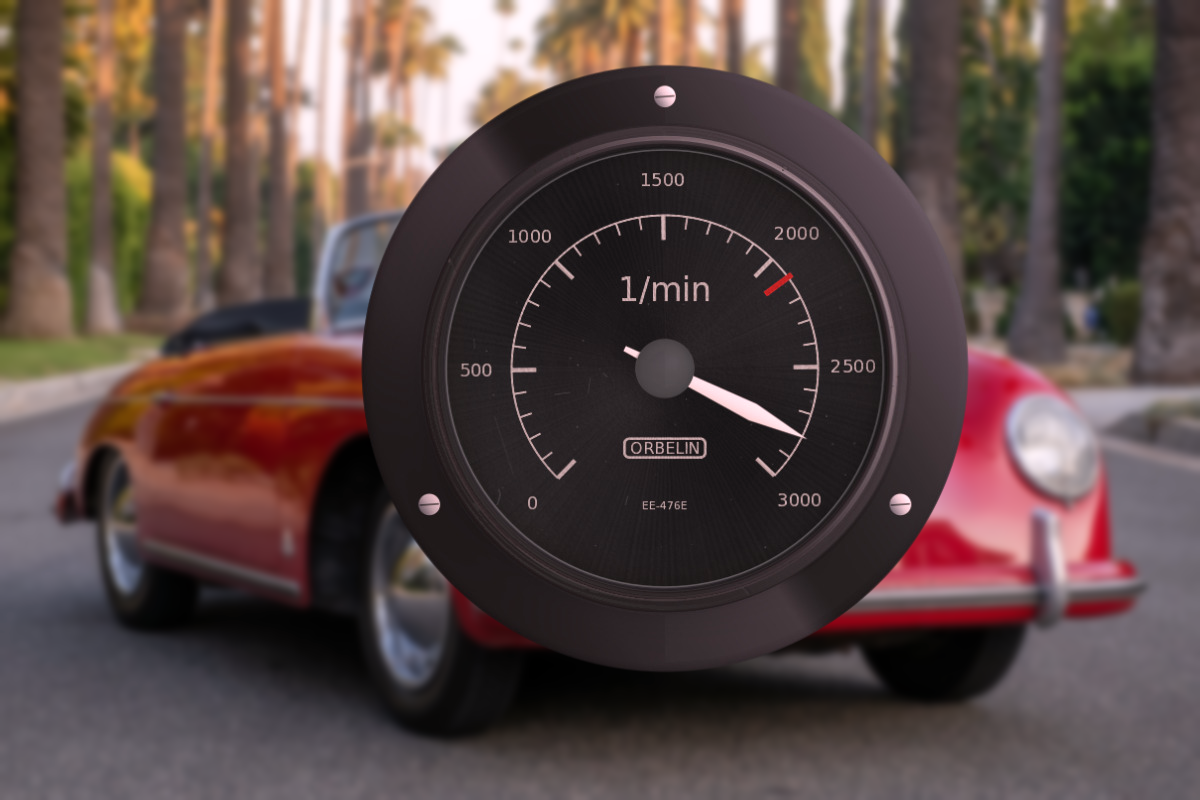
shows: 2800 rpm
